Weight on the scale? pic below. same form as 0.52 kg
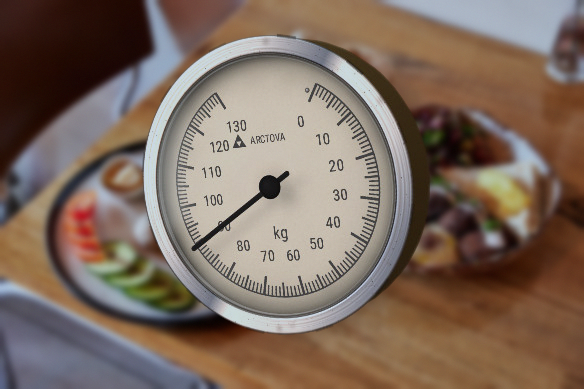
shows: 90 kg
